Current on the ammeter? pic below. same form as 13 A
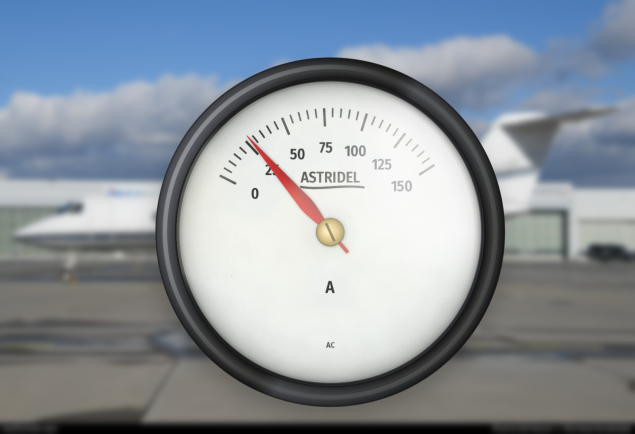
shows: 27.5 A
